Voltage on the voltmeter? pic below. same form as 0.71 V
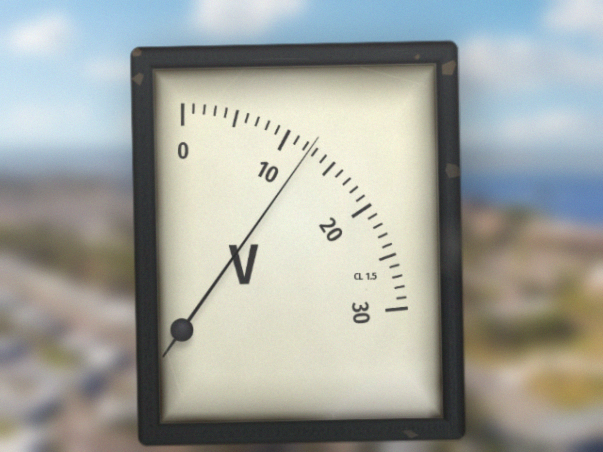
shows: 12.5 V
